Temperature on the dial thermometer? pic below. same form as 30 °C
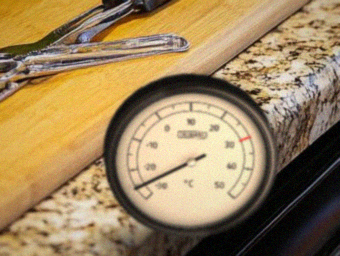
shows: -25 °C
